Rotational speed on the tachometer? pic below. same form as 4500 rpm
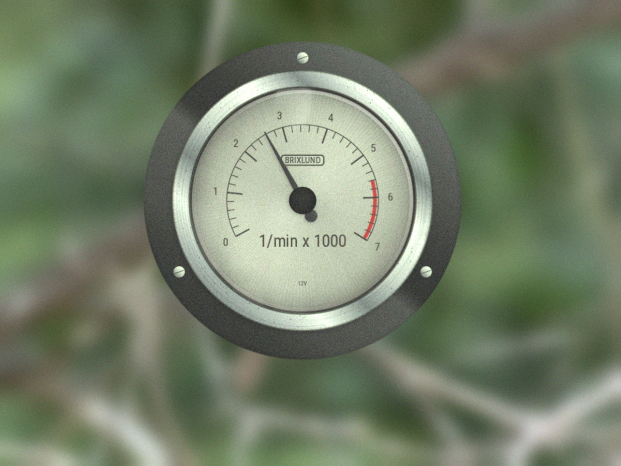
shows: 2600 rpm
